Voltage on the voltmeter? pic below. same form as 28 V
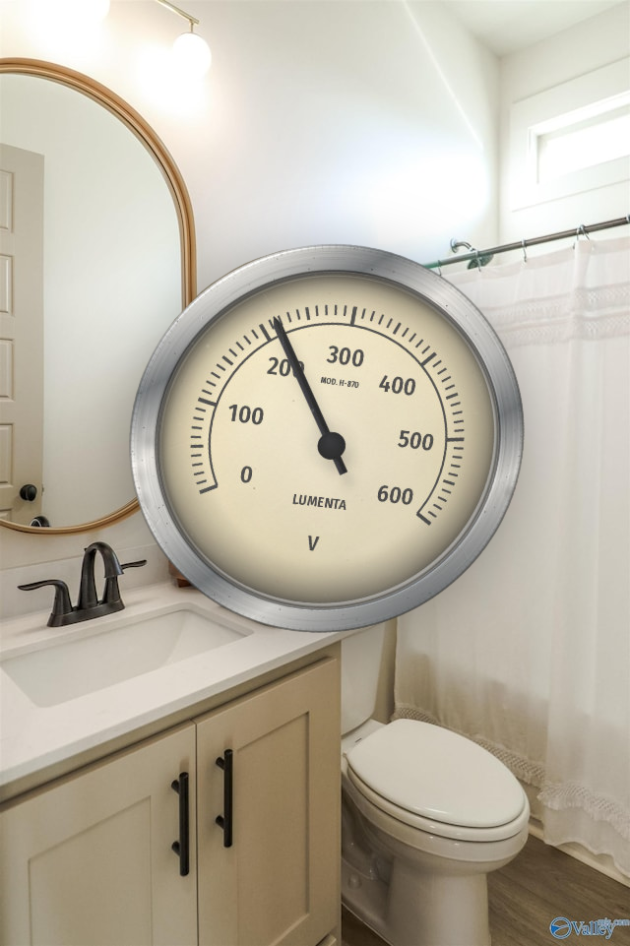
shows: 215 V
